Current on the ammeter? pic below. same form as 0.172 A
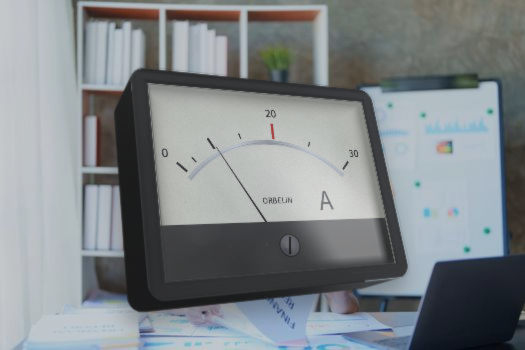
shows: 10 A
